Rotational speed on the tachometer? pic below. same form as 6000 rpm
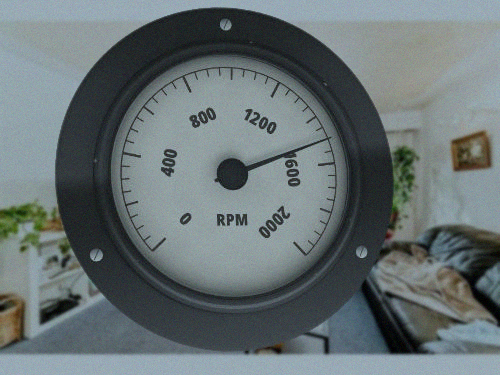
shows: 1500 rpm
